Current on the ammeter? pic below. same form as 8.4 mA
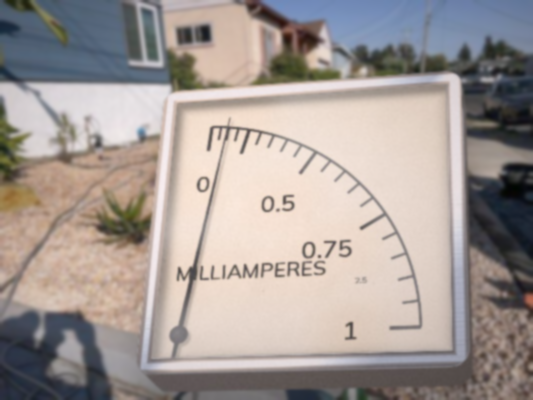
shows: 0.15 mA
